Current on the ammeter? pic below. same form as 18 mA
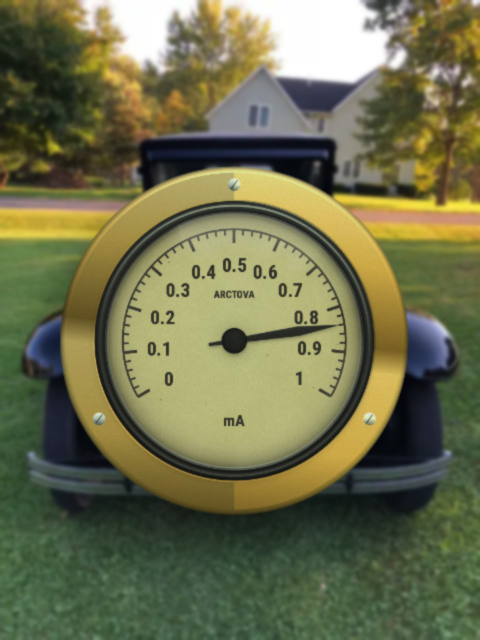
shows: 0.84 mA
